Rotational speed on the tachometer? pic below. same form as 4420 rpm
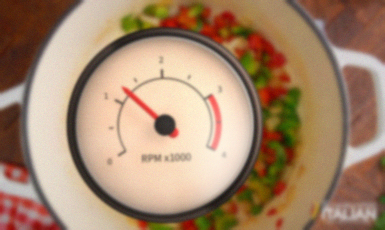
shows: 1250 rpm
